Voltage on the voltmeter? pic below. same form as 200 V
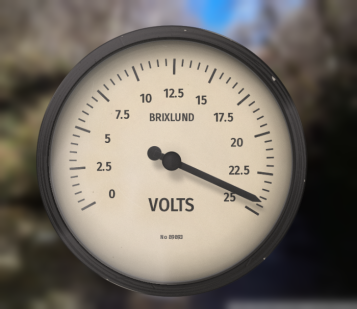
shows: 24.25 V
